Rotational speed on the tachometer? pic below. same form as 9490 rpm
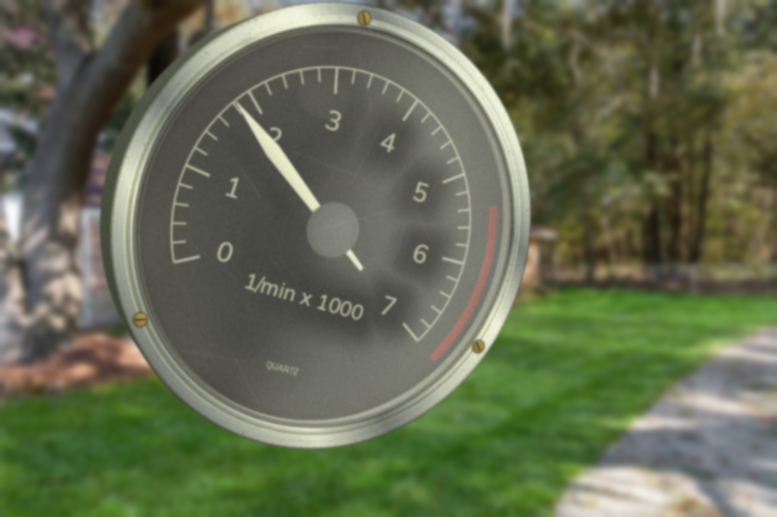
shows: 1800 rpm
